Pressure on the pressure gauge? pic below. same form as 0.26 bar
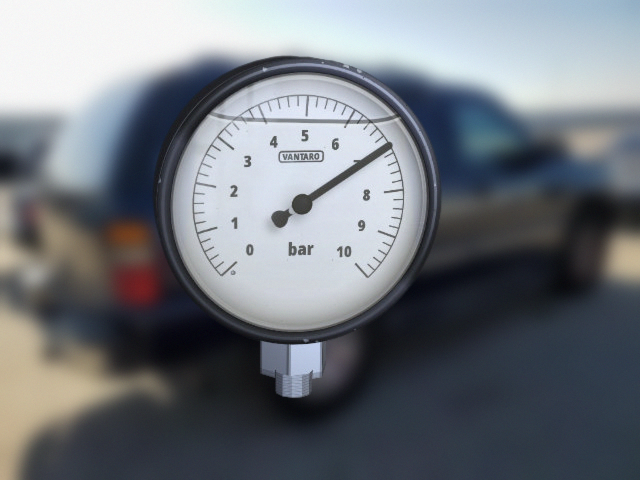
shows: 7 bar
